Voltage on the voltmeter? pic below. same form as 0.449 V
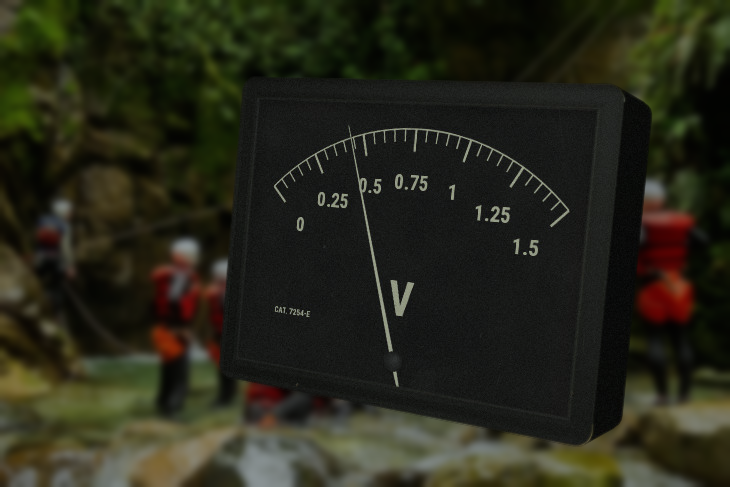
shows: 0.45 V
